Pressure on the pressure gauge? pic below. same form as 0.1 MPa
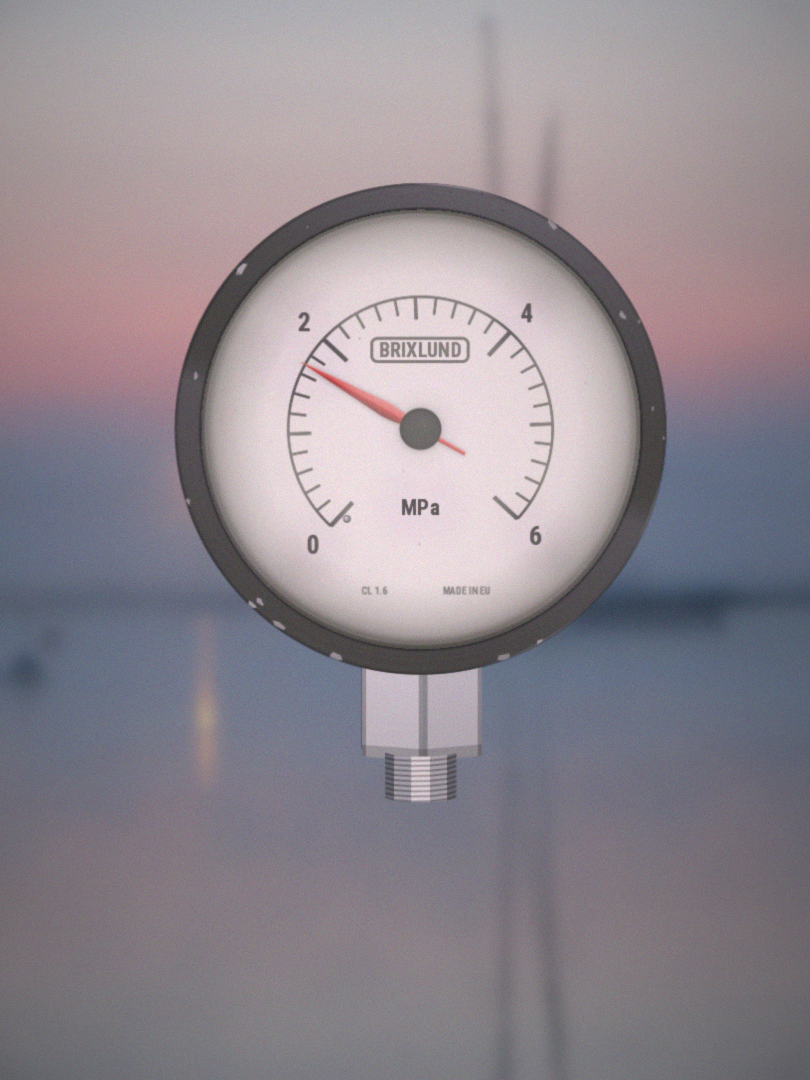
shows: 1.7 MPa
